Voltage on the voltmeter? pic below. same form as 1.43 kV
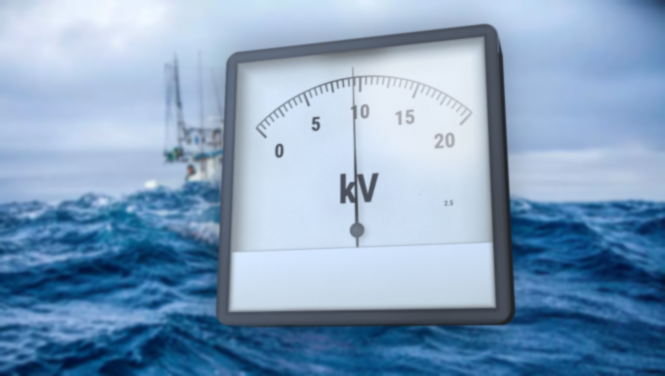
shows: 9.5 kV
